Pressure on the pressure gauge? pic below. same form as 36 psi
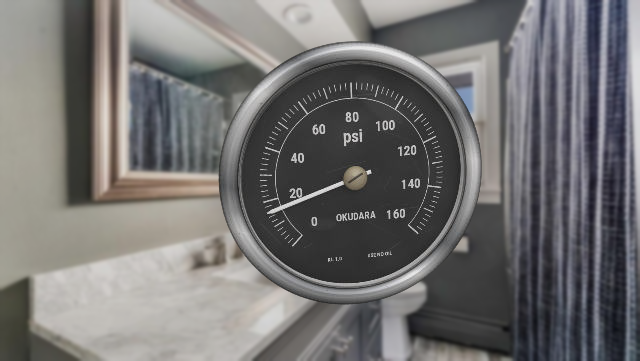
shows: 16 psi
